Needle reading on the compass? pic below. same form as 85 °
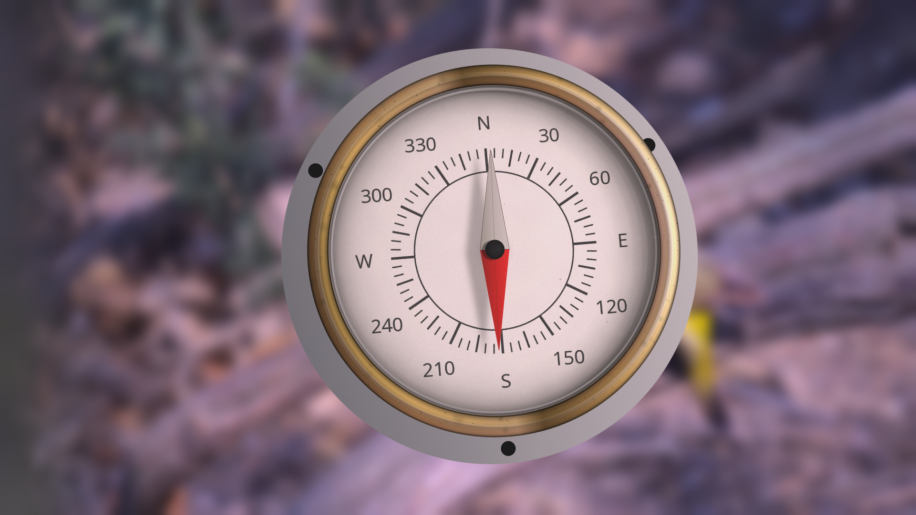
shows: 182.5 °
